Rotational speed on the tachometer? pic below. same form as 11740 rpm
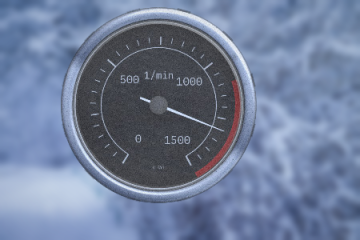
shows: 1300 rpm
